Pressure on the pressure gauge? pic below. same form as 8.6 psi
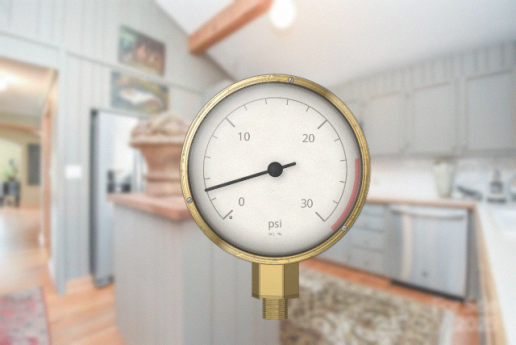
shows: 3 psi
